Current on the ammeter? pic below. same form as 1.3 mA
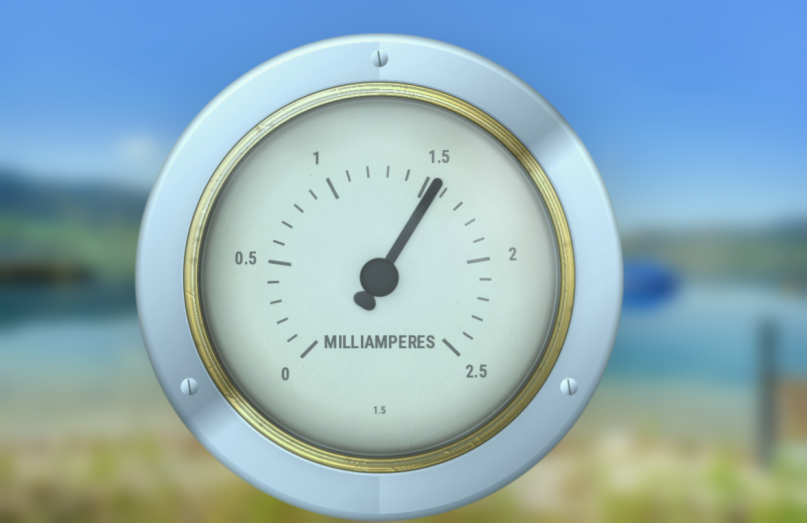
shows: 1.55 mA
